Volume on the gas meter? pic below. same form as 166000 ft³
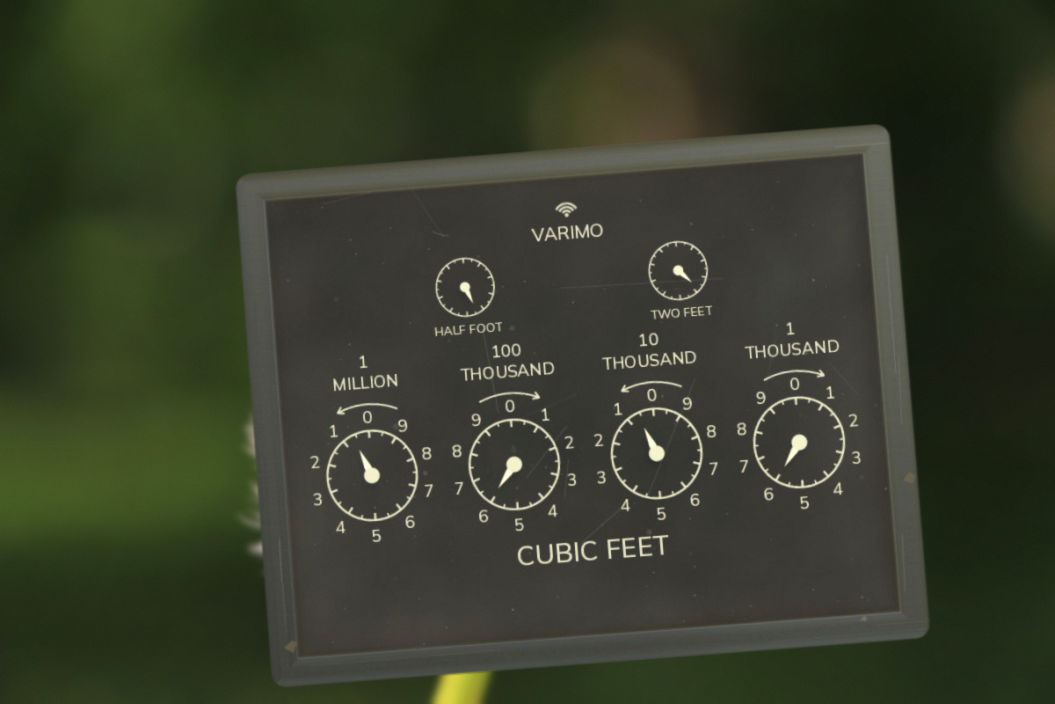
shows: 60600 ft³
